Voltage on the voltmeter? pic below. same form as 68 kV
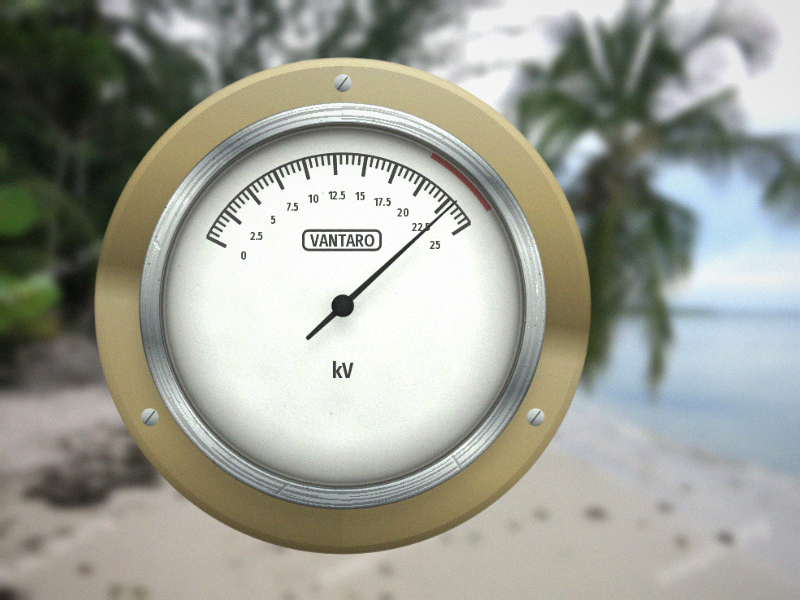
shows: 23 kV
